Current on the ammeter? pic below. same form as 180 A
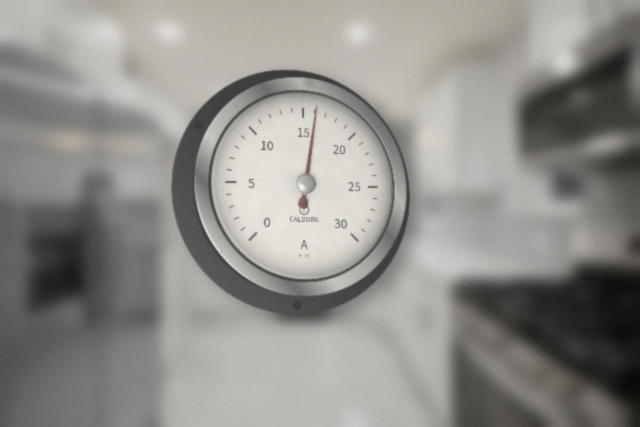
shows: 16 A
